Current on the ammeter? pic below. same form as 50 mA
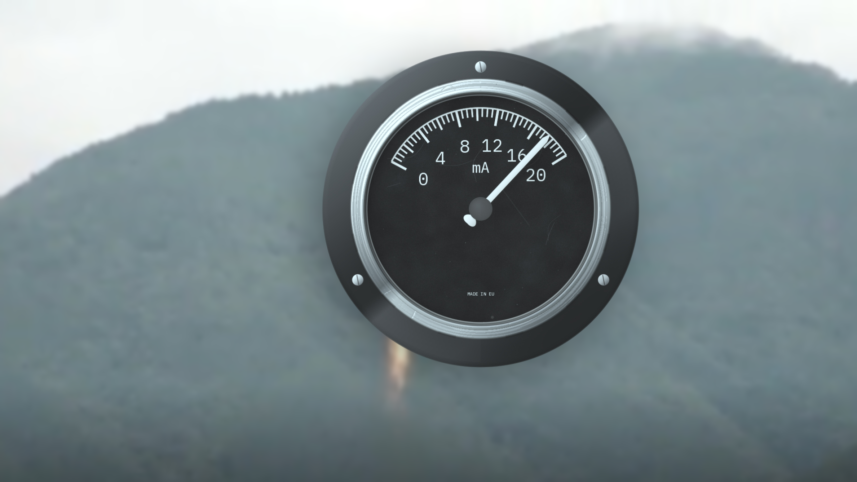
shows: 17.5 mA
